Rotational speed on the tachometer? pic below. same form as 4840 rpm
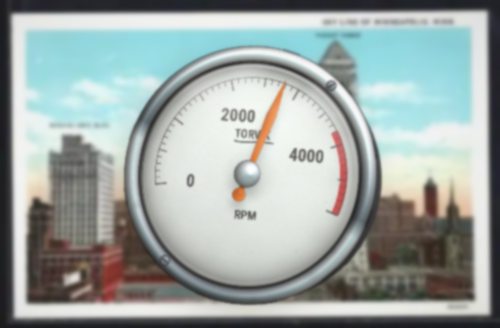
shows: 2800 rpm
